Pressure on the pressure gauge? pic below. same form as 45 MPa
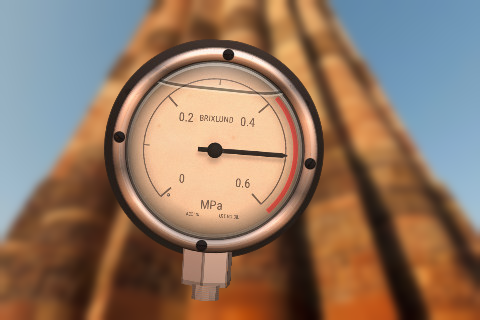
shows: 0.5 MPa
